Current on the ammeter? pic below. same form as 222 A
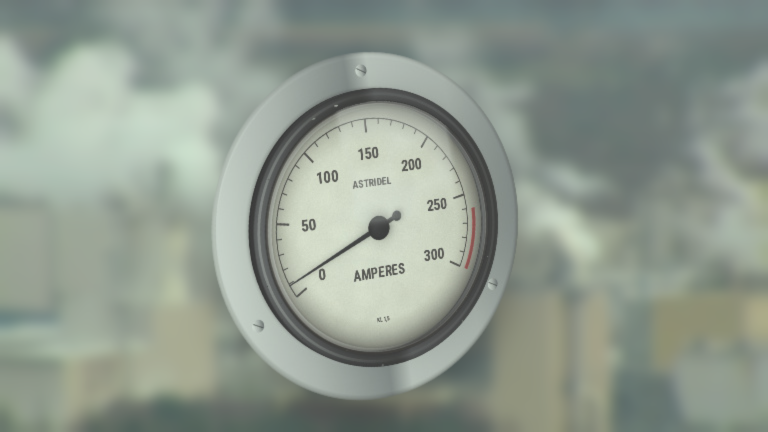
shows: 10 A
